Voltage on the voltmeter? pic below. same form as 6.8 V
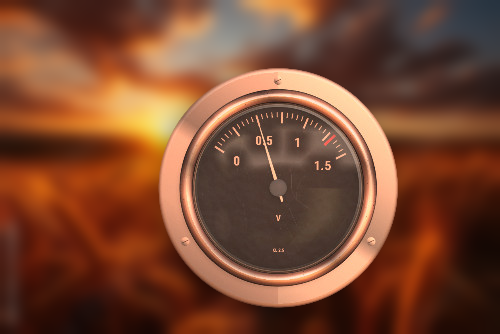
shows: 0.5 V
